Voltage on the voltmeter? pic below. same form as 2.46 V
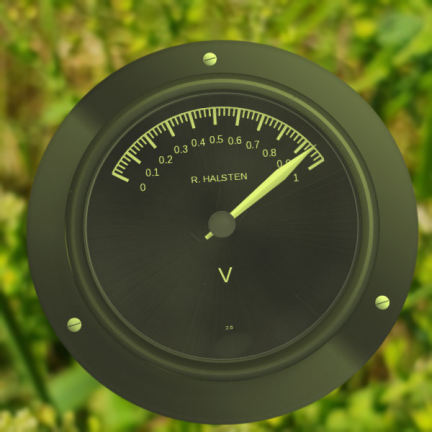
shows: 0.94 V
